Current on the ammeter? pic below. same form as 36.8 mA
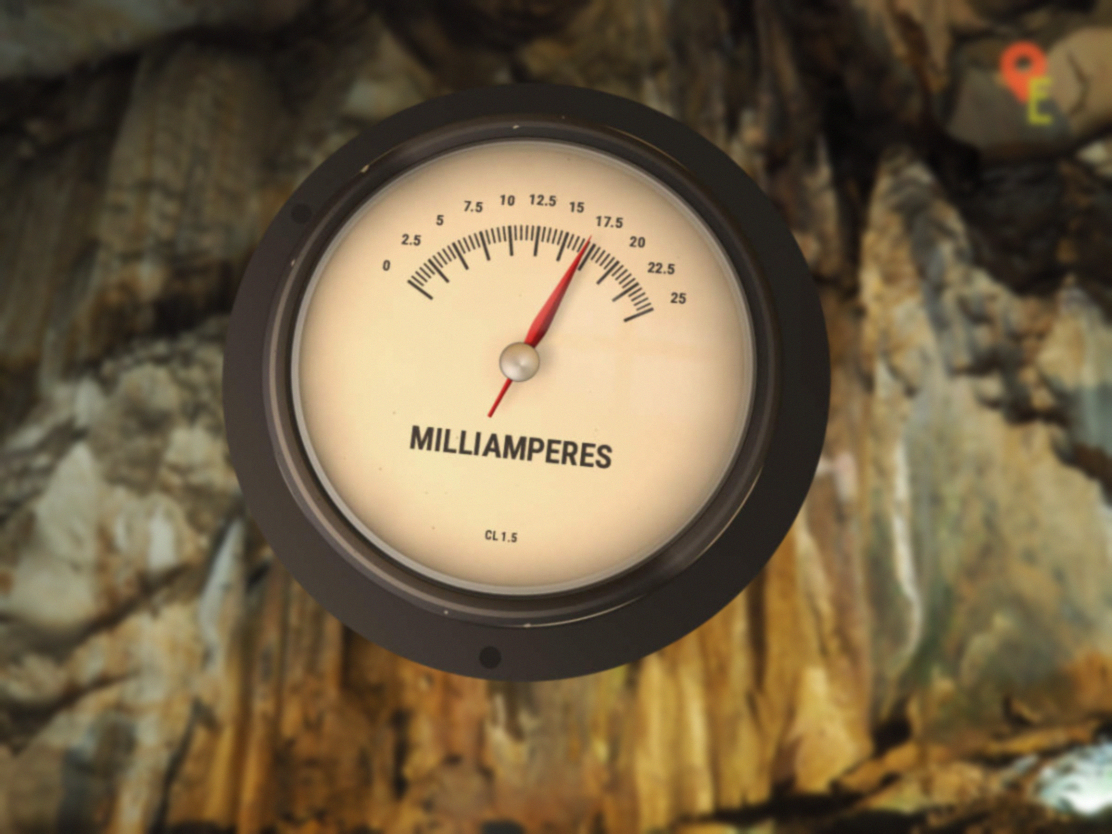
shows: 17 mA
